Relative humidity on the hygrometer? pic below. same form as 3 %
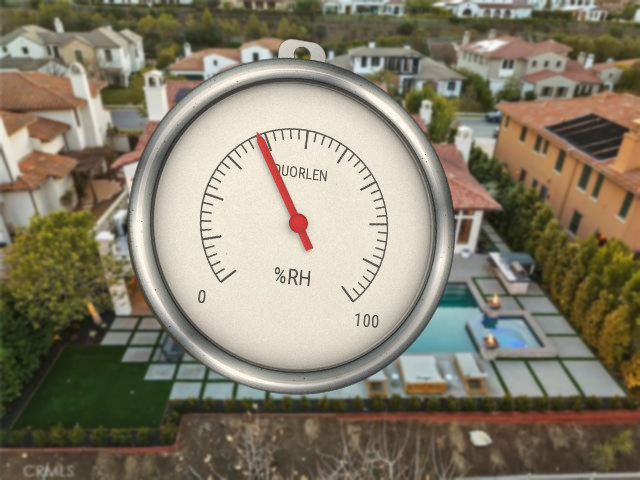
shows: 38 %
